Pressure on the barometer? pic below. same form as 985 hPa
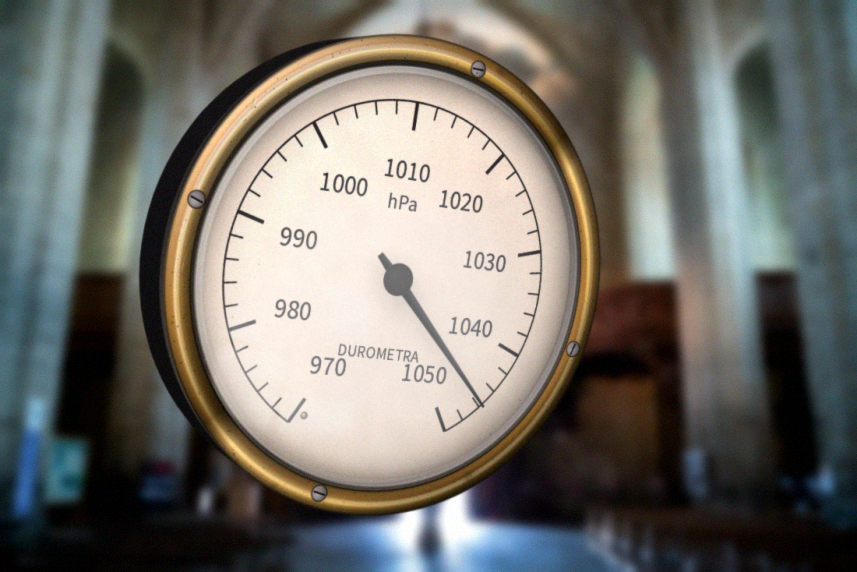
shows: 1046 hPa
